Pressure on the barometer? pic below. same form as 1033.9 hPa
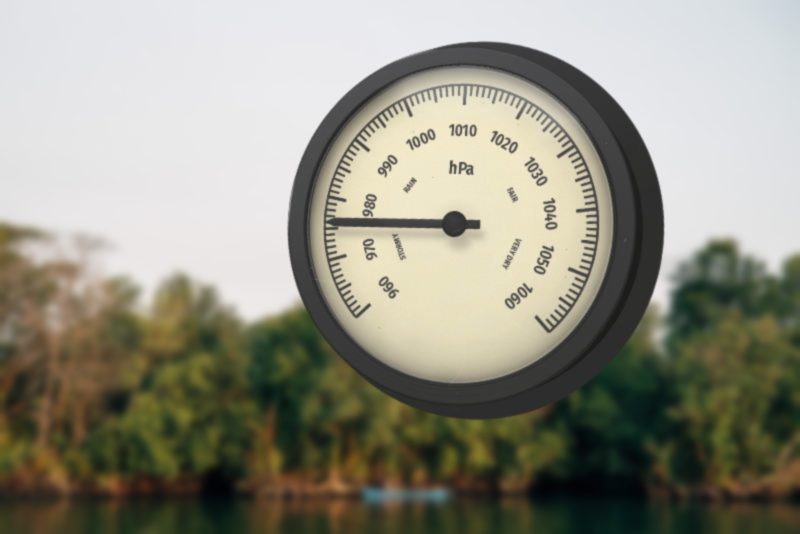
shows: 976 hPa
